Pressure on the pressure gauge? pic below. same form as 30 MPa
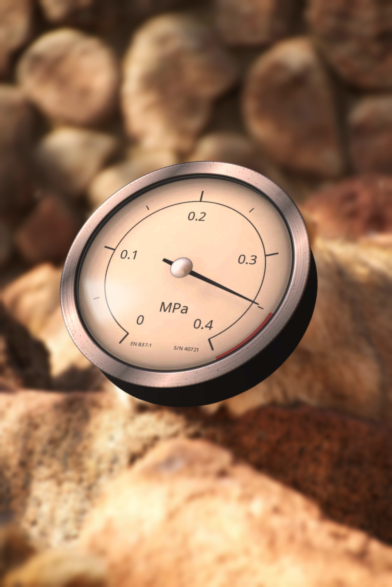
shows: 0.35 MPa
